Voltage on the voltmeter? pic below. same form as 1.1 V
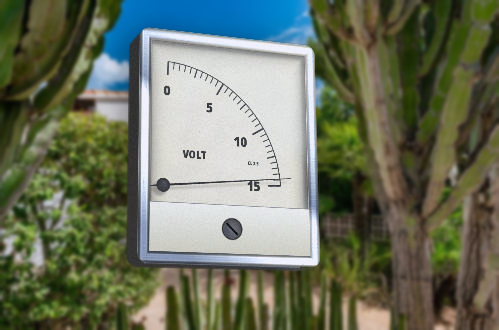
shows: 14.5 V
